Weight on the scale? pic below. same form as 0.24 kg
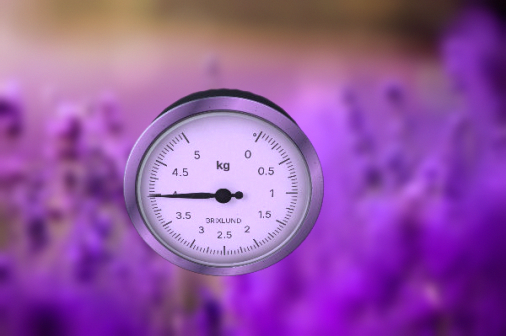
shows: 4 kg
